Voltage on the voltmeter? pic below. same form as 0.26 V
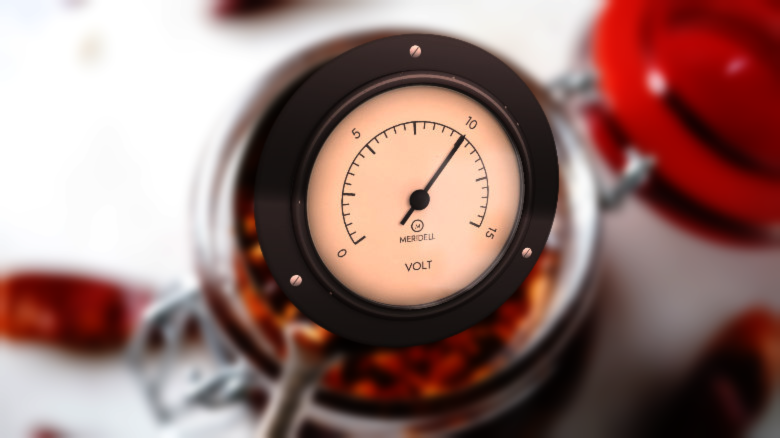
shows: 10 V
